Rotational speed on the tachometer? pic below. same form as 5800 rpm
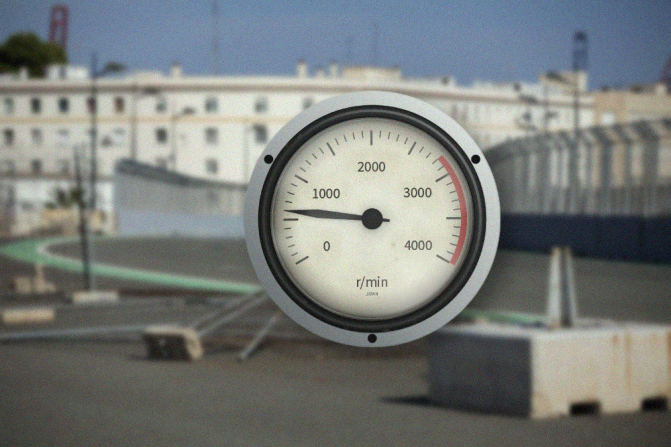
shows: 600 rpm
